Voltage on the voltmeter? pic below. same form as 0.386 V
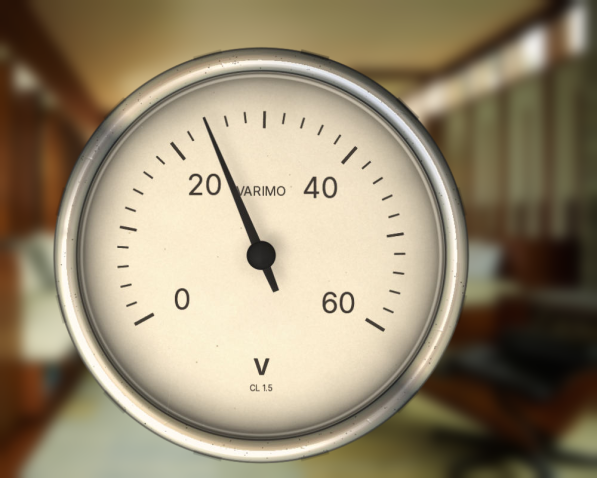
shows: 24 V
